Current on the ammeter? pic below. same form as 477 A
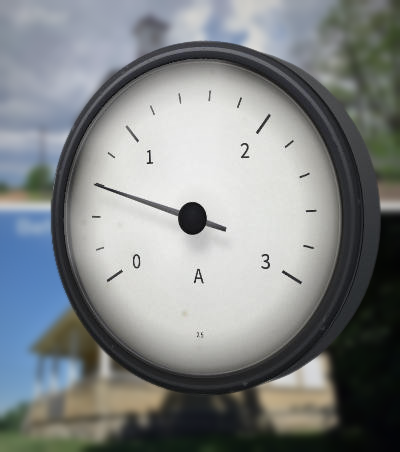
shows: 0.6 A
